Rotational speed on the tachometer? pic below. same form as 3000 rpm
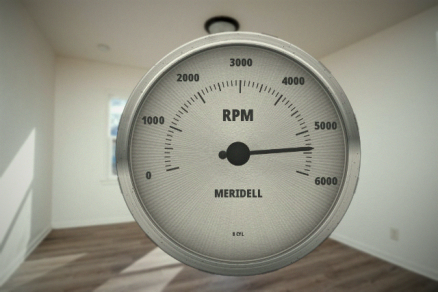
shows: 5400 rpm
